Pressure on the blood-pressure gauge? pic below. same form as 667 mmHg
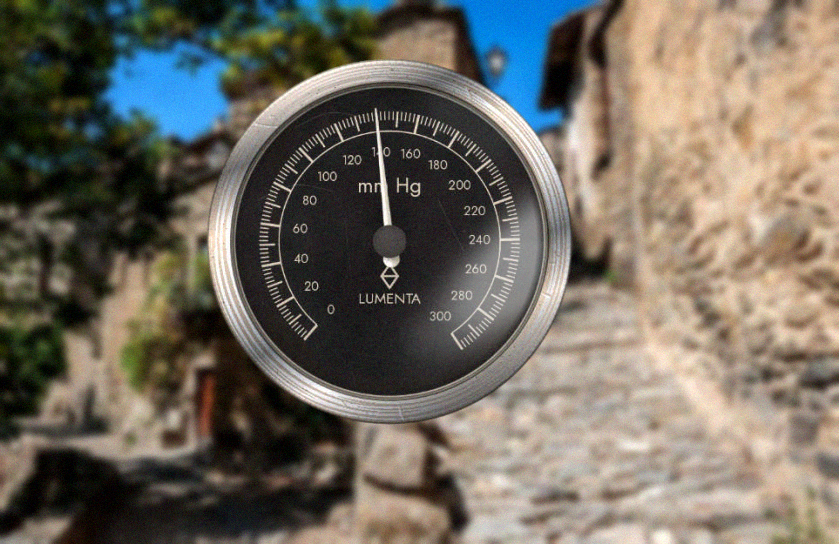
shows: 140 mmHg
